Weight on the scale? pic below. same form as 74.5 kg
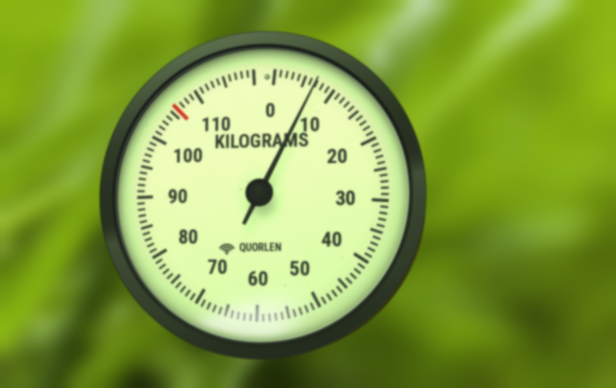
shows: 7 kg
